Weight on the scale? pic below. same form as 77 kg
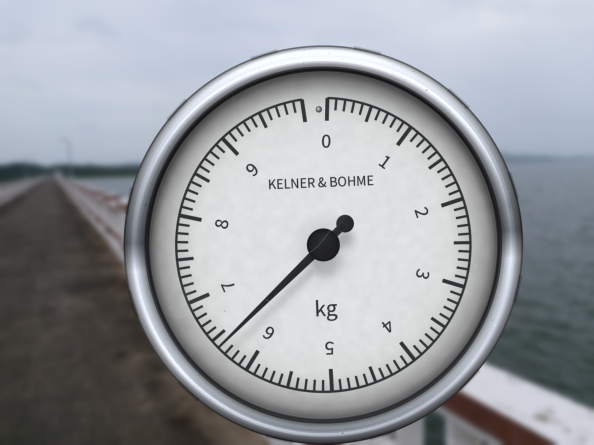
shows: 6.4 kg
